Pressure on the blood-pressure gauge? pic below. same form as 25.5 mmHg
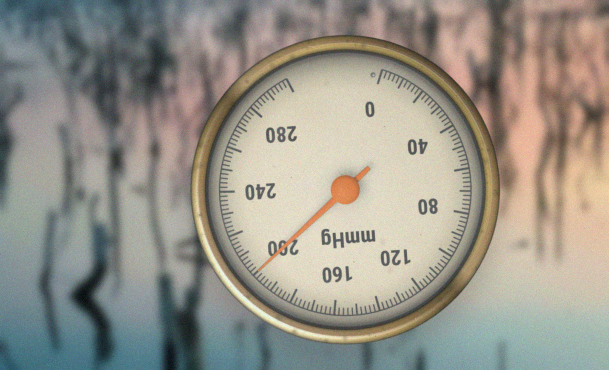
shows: 200 mmHg
